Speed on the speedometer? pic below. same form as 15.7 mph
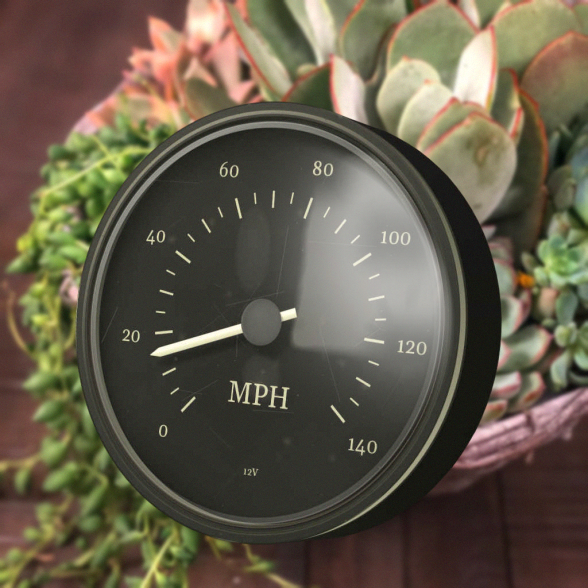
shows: 15 mph
